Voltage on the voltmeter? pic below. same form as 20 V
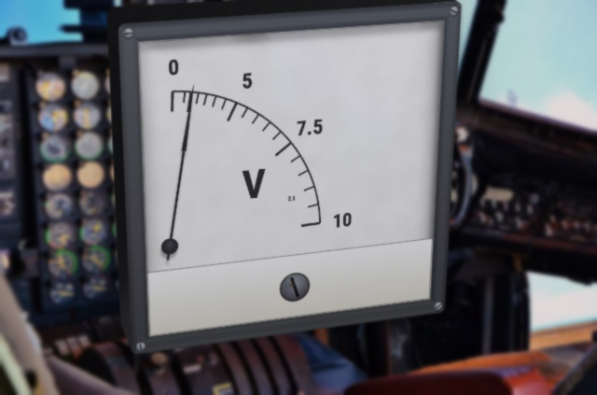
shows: 2.5 V
